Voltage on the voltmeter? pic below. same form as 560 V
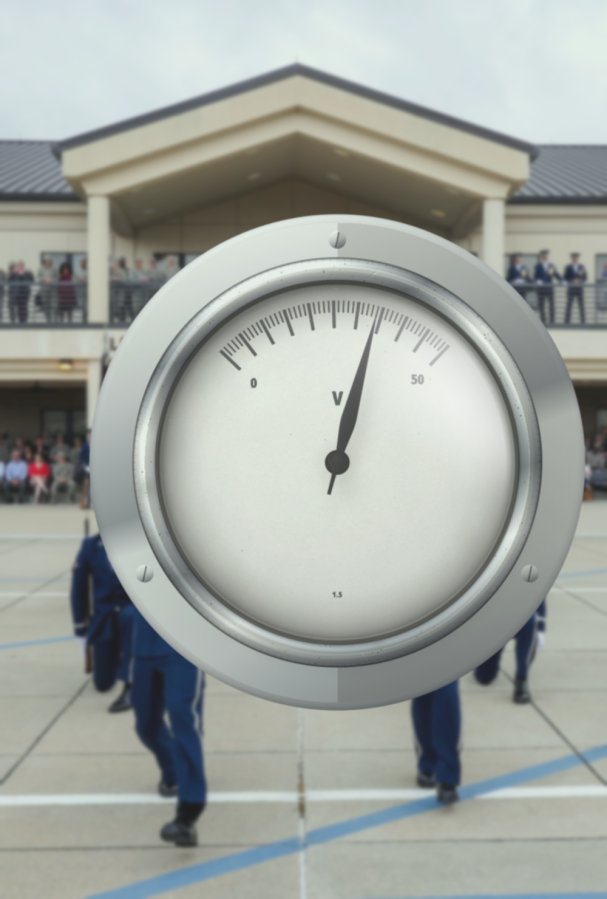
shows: 34 V
